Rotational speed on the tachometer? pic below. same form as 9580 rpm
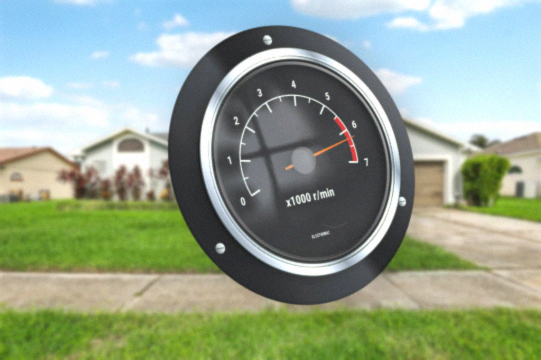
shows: 6250 rpm
